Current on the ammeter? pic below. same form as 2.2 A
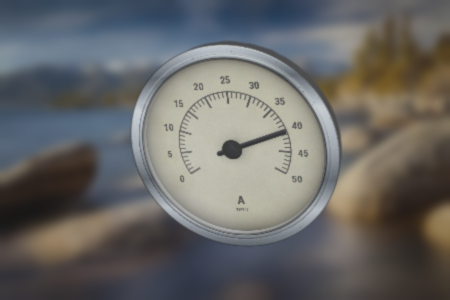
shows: 40 A
